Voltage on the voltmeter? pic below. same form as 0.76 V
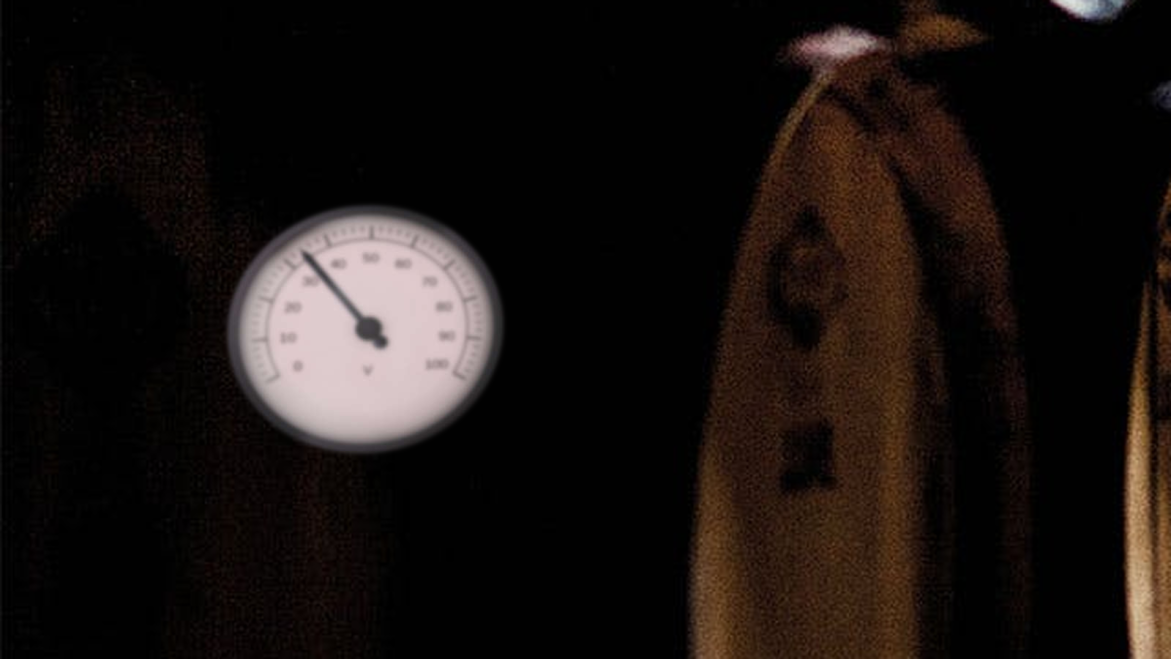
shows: 34 V
